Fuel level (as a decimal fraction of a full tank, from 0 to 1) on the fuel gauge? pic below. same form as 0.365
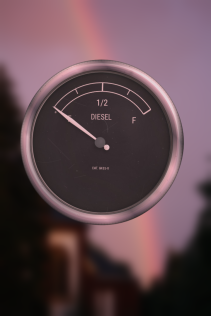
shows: 0
